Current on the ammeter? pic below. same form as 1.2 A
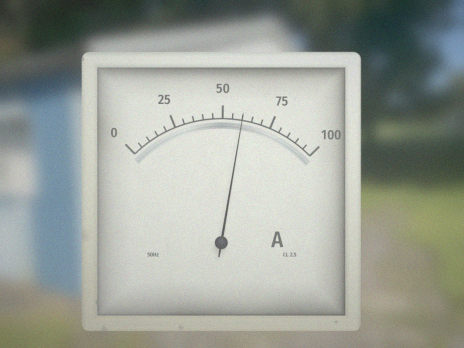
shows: 60 A
